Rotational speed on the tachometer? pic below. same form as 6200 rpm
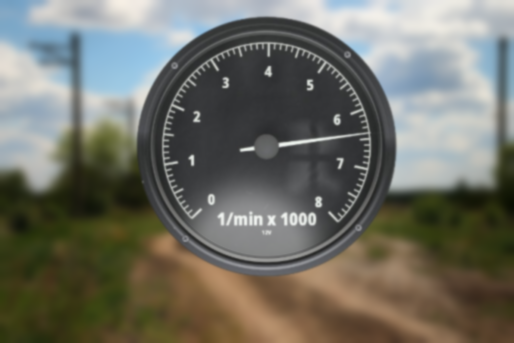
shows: 6400 rpm
